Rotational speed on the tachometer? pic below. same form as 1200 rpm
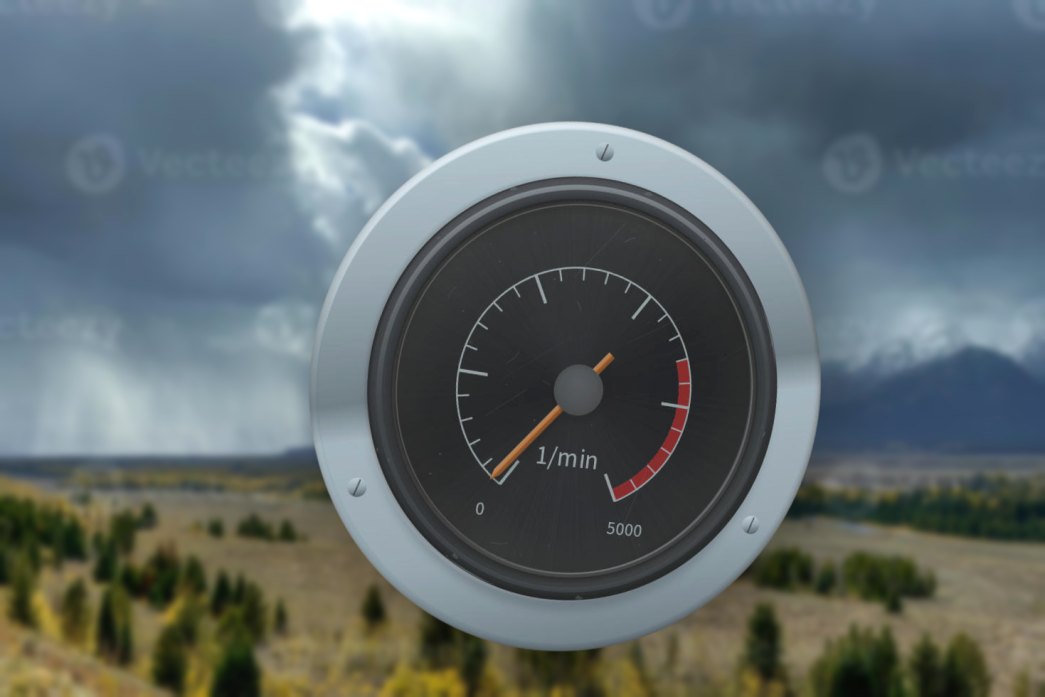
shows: 100 rpm
